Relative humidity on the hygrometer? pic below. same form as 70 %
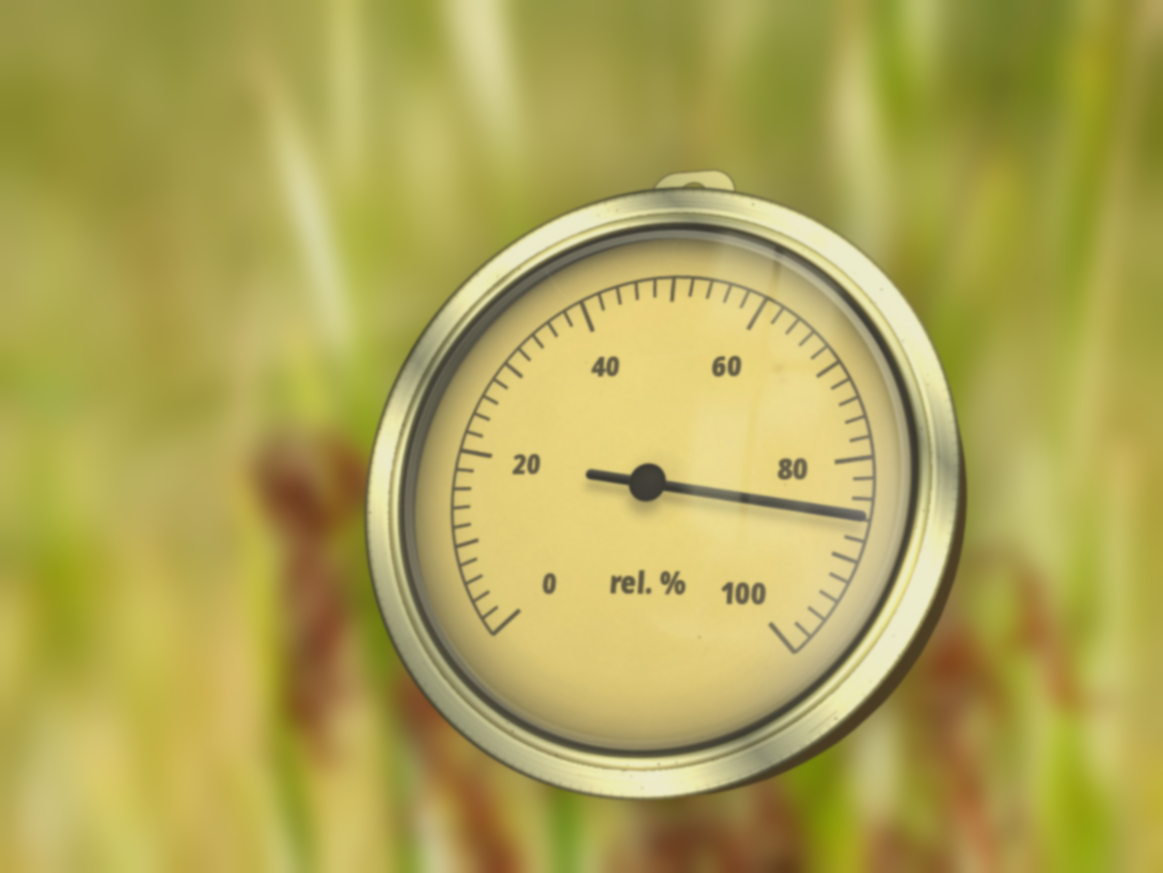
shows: 86 %
